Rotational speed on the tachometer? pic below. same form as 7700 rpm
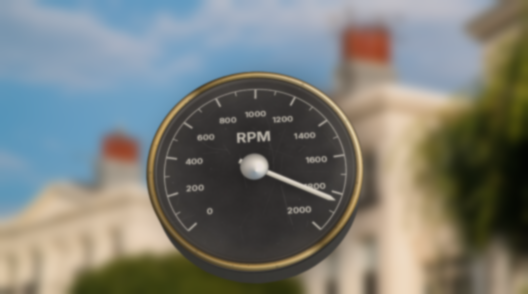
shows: 1850 rpm
